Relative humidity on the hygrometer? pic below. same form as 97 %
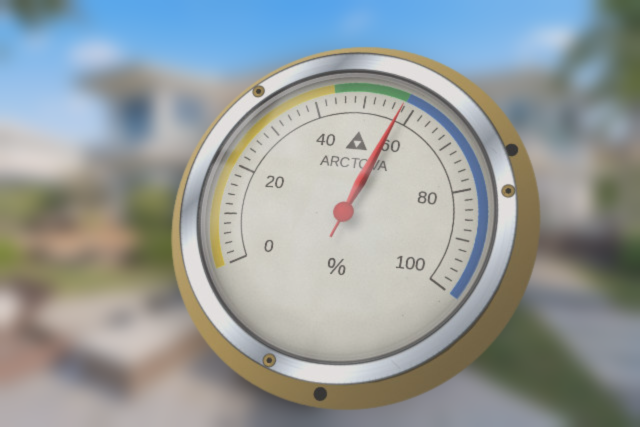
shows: 58 %
